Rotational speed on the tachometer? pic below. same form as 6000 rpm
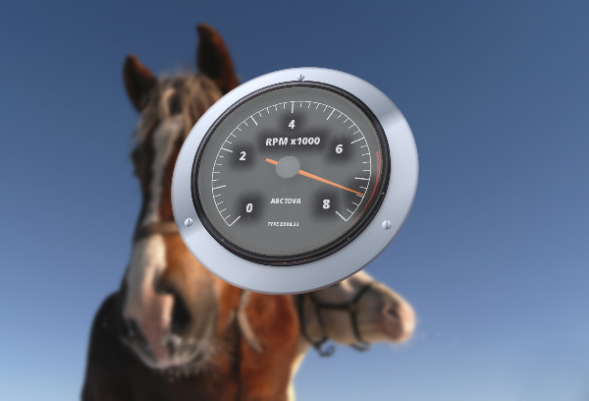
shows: 7400 rpm
